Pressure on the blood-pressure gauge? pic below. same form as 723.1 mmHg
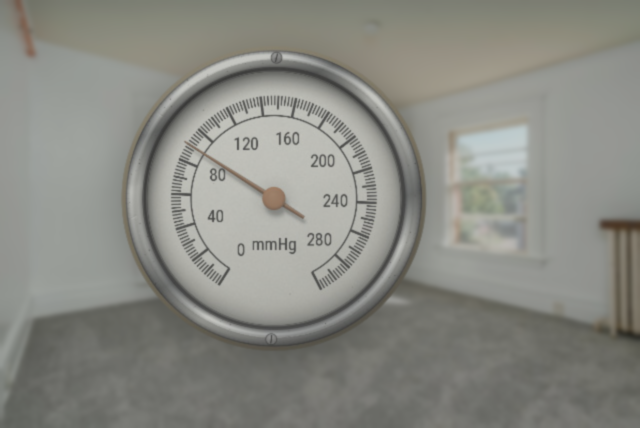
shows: 90 mmHg
